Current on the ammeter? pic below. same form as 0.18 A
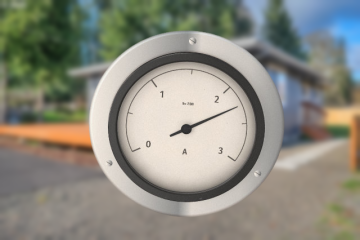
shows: 2.25 A
